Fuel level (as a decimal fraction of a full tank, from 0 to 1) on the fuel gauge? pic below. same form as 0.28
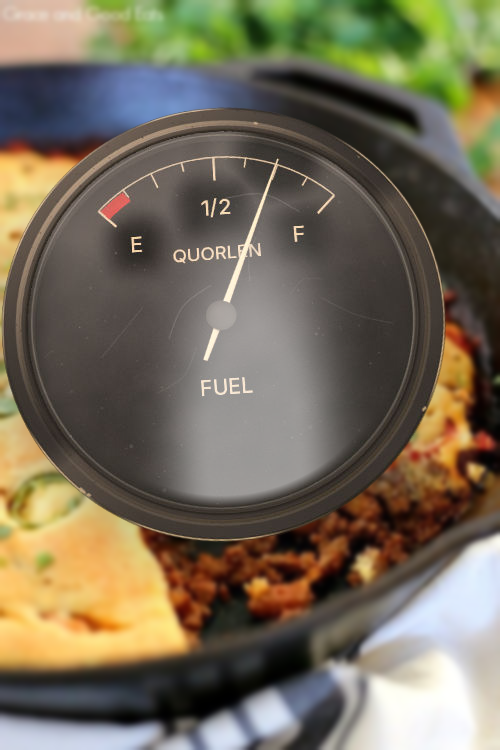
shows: 0.75
